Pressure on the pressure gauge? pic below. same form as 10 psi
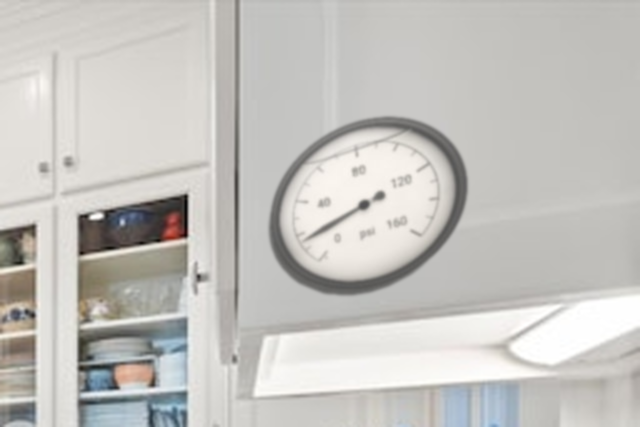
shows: 15 psi
